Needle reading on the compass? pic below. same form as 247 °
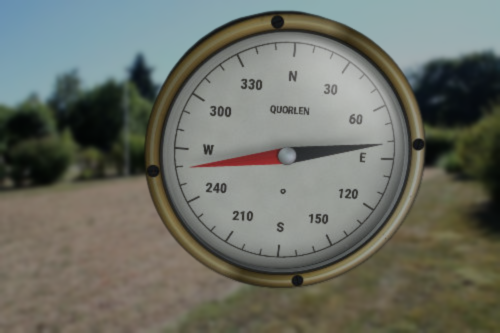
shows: 260 °
